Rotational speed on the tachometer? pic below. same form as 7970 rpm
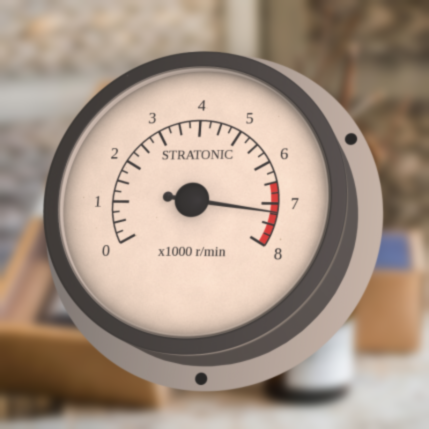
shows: 7250 rpm
